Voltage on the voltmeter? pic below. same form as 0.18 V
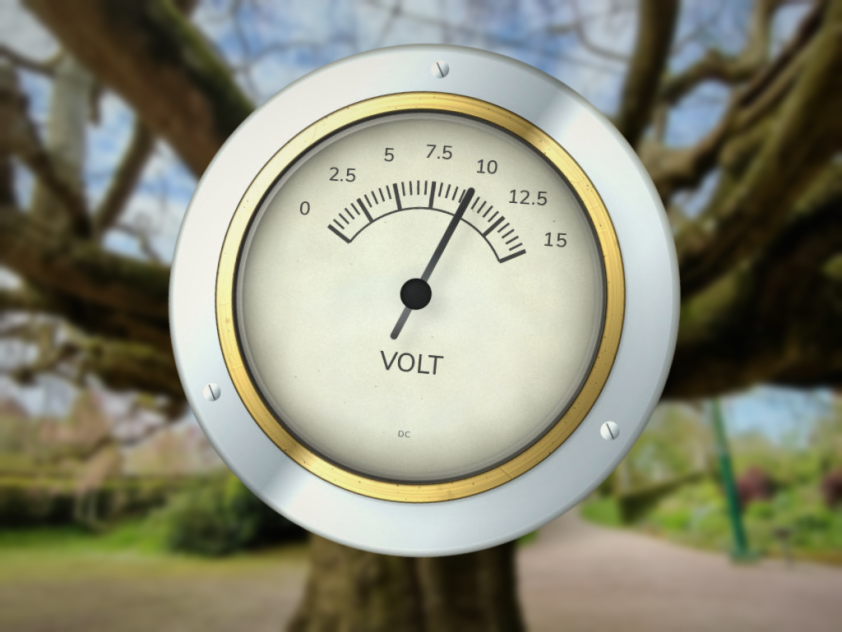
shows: 10 V
